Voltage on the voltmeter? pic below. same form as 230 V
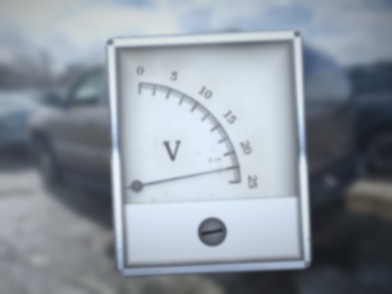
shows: 22.5 V
